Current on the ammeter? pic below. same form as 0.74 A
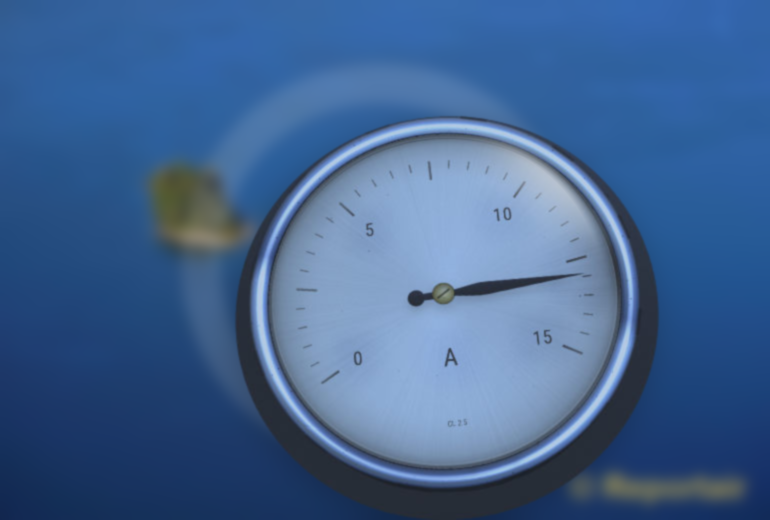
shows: 13 A
